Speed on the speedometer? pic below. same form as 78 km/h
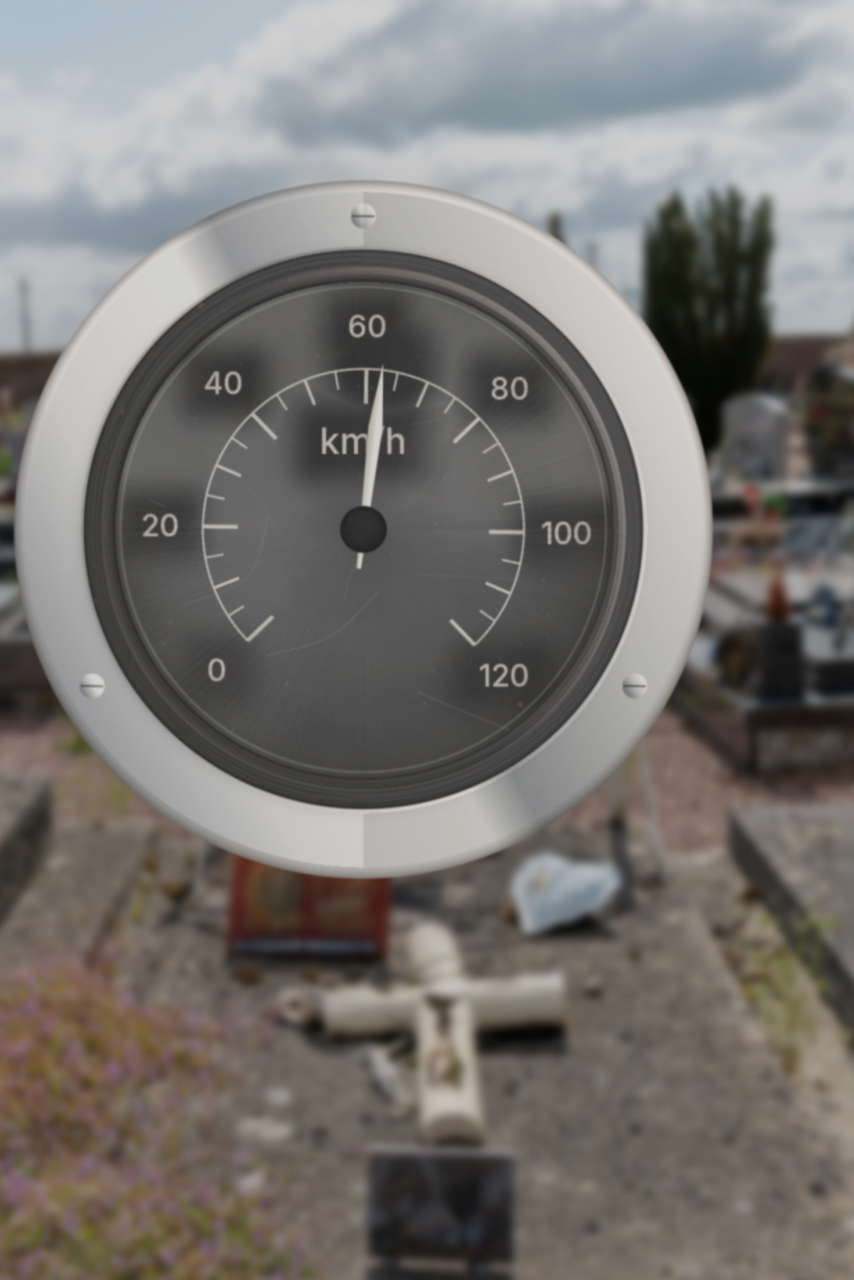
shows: 62.5 km/h
